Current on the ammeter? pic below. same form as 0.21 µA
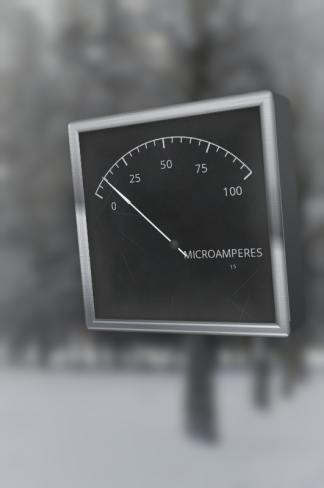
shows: 10 µA
